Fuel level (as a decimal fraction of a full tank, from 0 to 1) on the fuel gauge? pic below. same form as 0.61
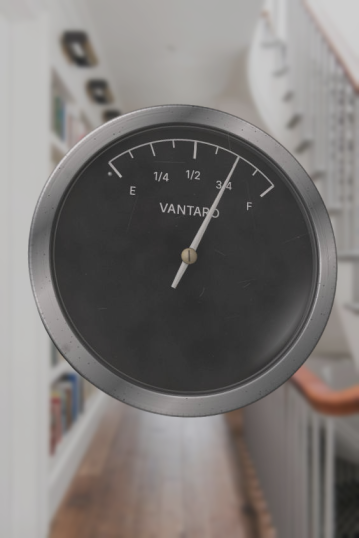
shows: 0.75
